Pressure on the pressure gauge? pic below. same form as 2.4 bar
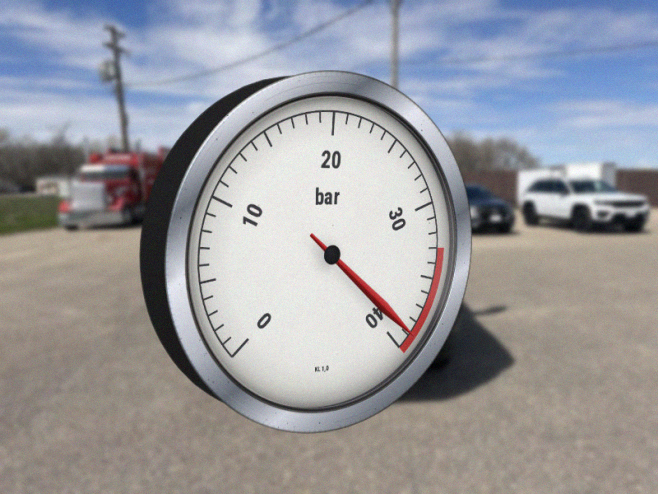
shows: 39 bar
